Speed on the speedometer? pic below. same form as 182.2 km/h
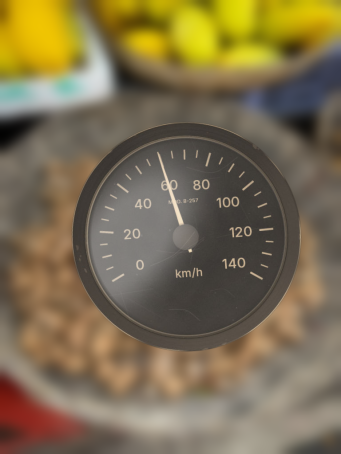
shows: 60 km/h
